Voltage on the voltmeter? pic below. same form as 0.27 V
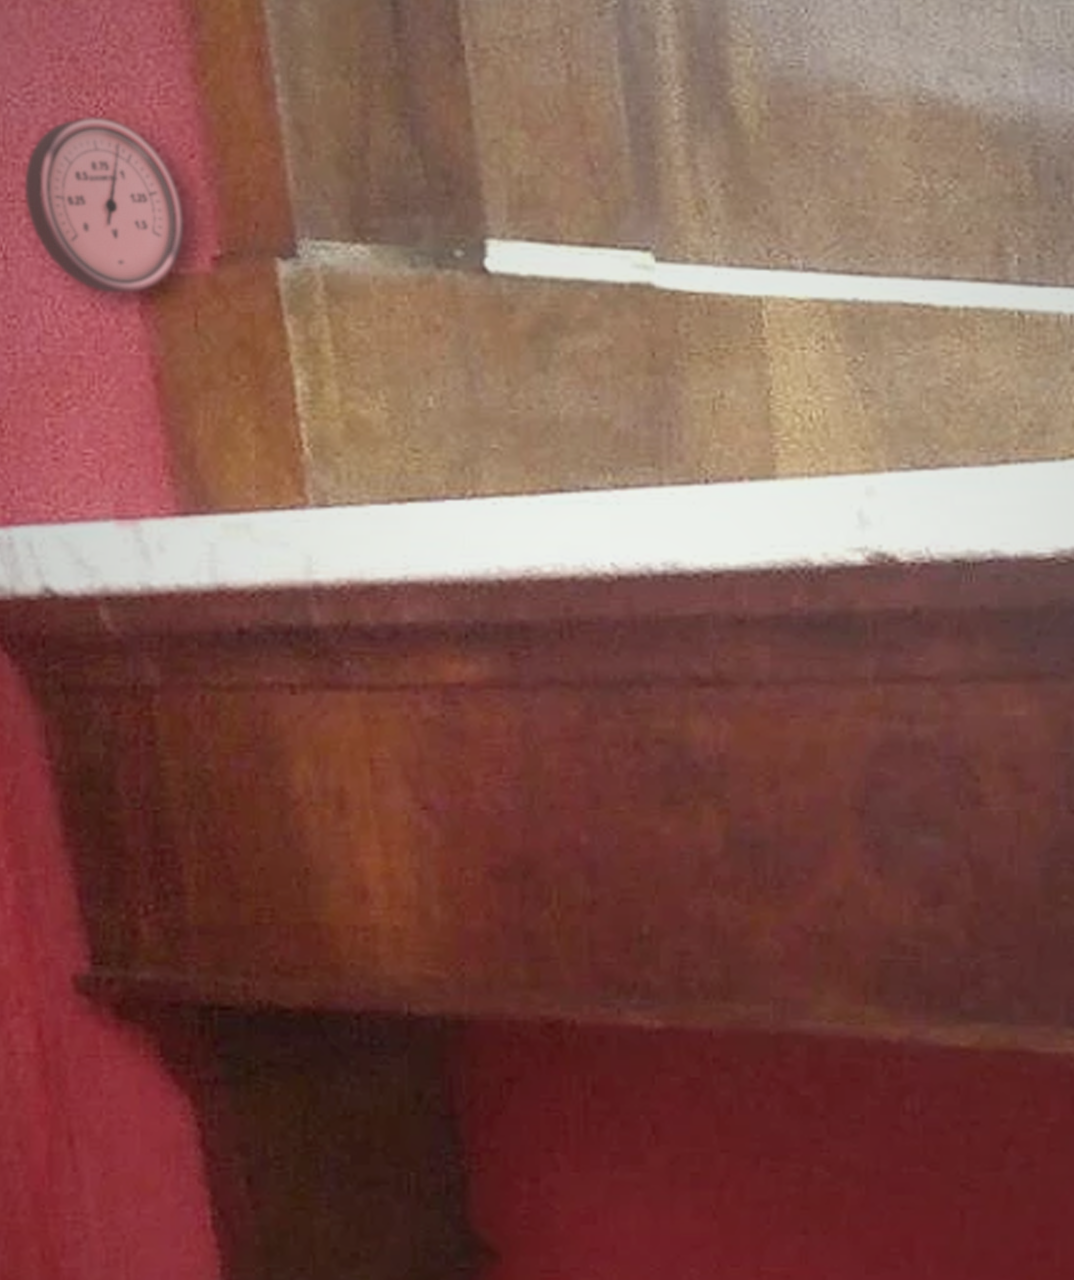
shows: 0.9 V
